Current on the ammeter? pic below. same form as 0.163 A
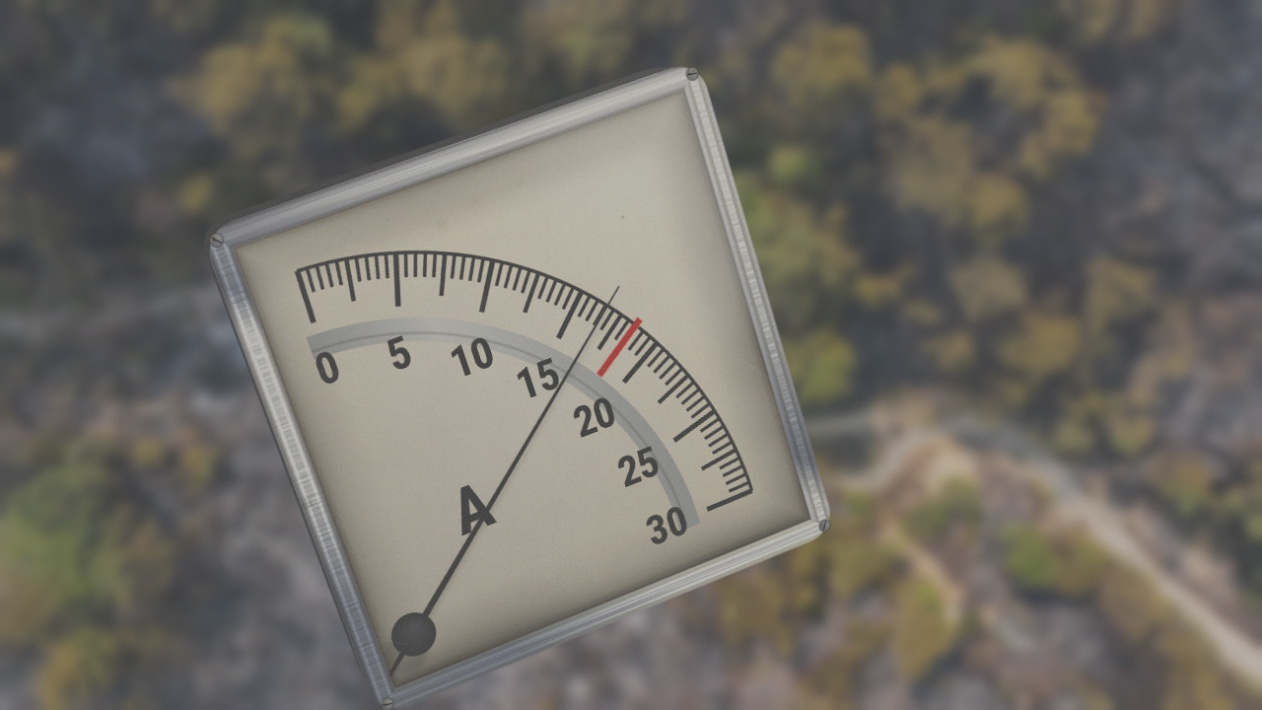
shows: 16.5 A
